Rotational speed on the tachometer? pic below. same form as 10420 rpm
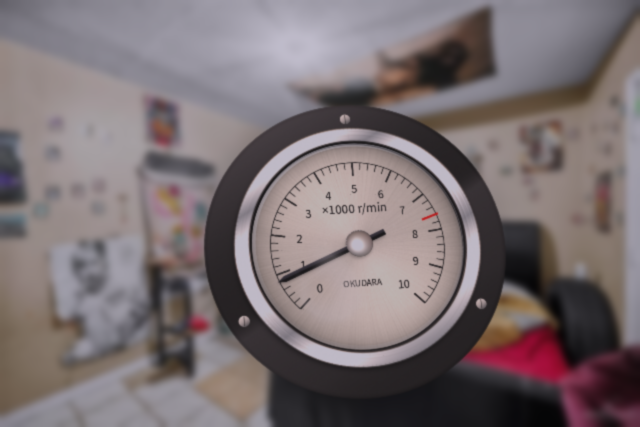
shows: 800 rpm
